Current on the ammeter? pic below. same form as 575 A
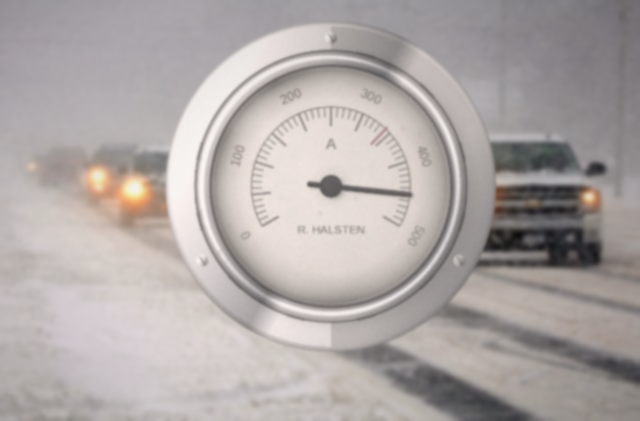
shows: 450 A
